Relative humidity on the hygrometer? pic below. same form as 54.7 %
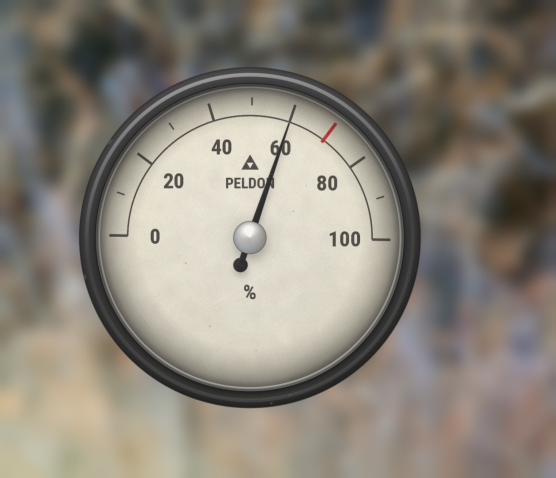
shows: 60 %
